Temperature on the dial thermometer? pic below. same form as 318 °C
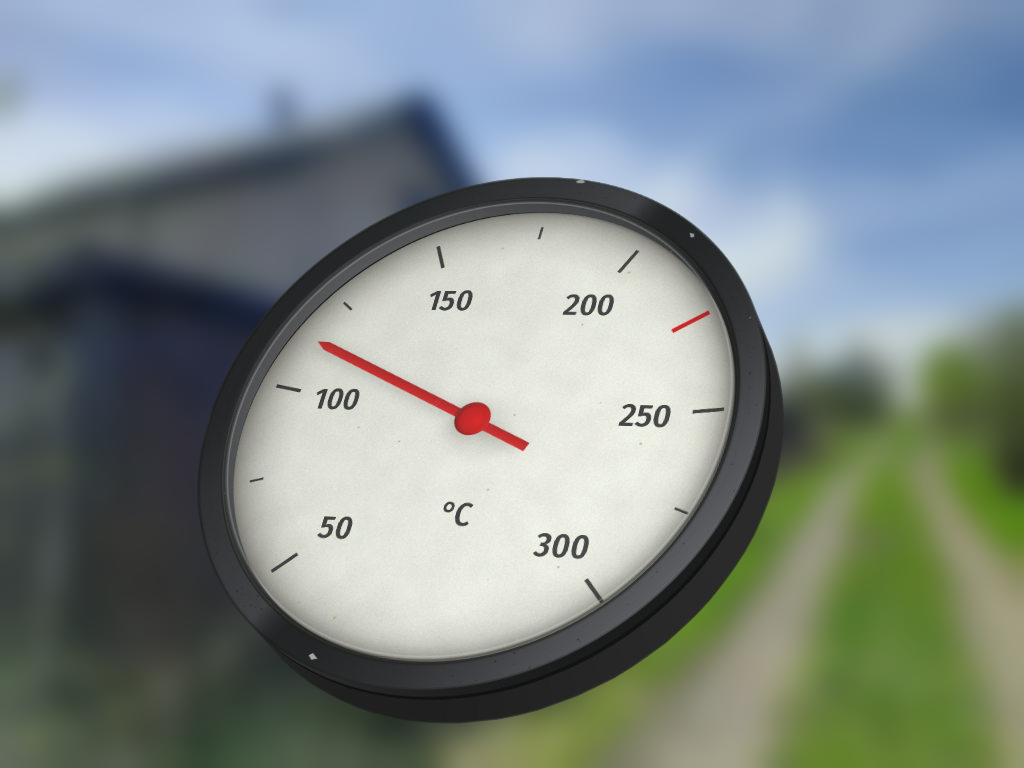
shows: 112.5 °C
